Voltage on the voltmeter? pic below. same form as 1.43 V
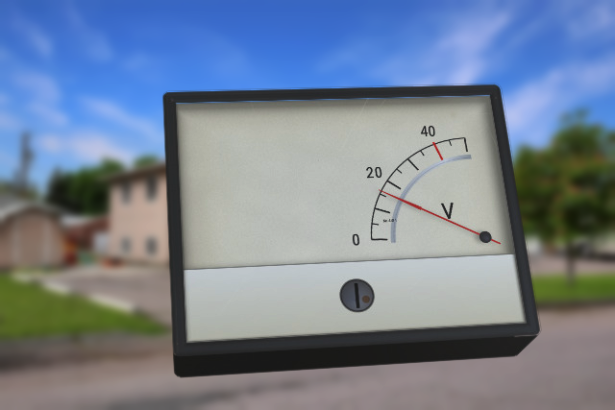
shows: 15 V
